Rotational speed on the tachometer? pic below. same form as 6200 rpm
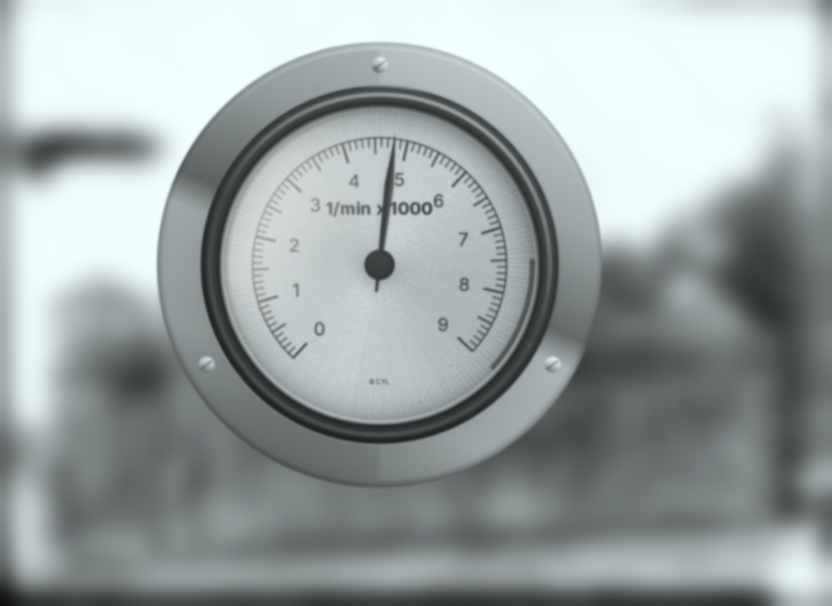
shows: 4800 rpm
